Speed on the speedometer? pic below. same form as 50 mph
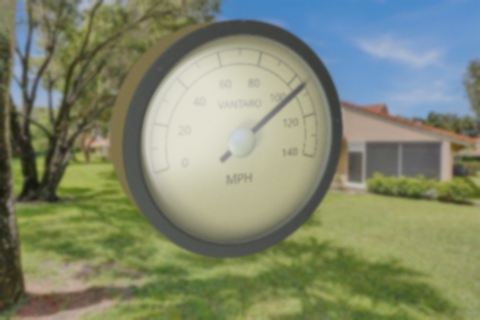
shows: 105 mph
